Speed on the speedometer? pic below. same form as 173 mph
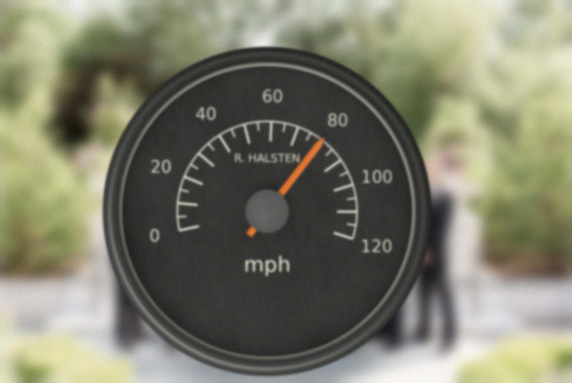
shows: 80 mph
